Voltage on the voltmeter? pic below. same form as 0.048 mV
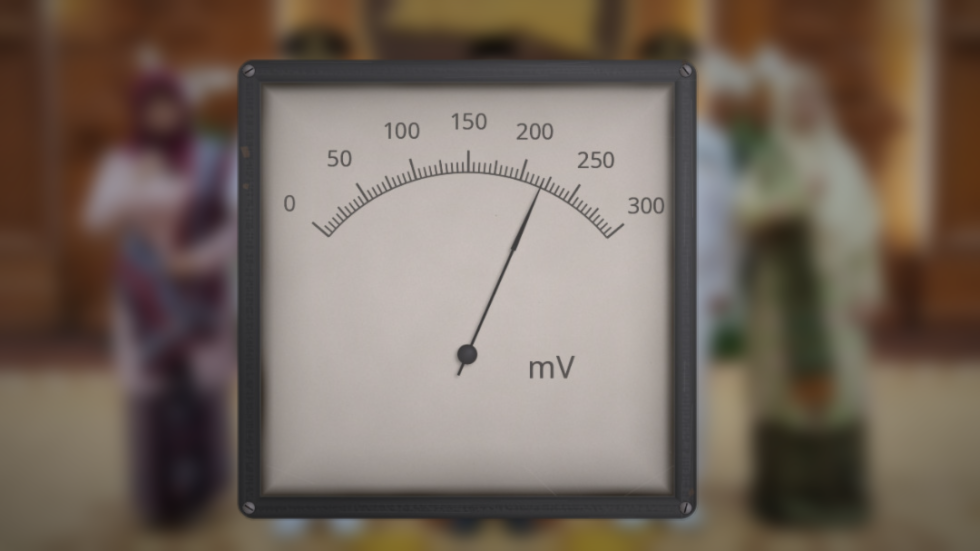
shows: 220 mV
